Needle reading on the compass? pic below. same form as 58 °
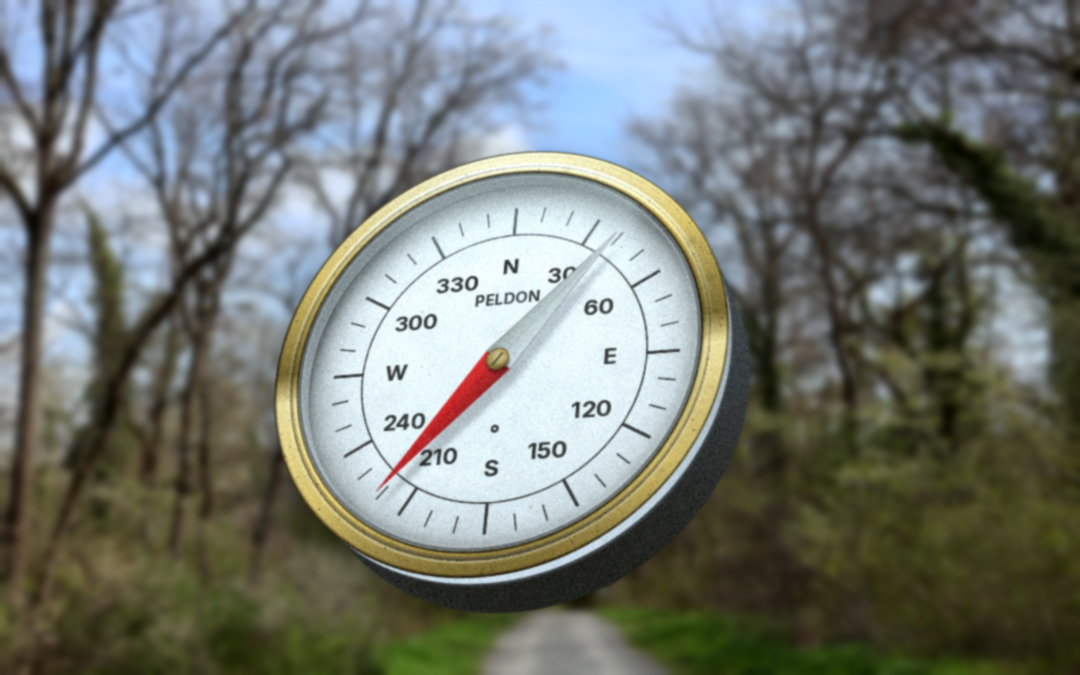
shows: 220 °
